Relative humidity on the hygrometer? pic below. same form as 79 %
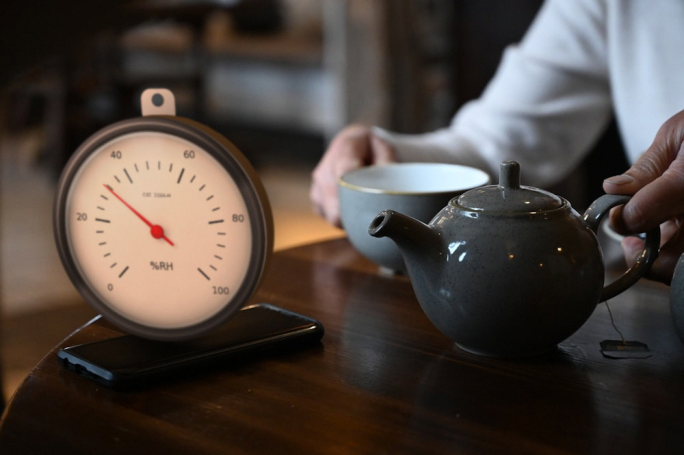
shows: 32 %
